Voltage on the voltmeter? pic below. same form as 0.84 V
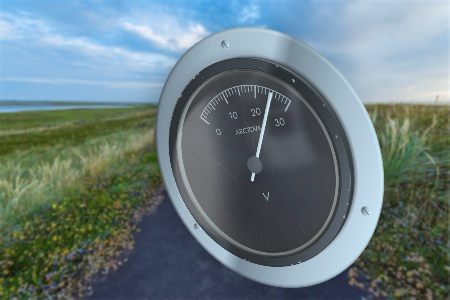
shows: 25 V
